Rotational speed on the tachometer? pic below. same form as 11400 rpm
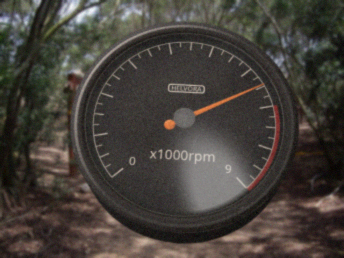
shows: 6500 rpm
